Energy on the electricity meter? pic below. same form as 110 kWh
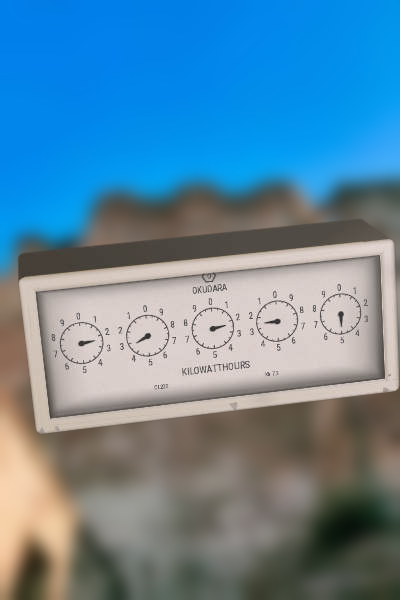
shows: 23225 kWh
